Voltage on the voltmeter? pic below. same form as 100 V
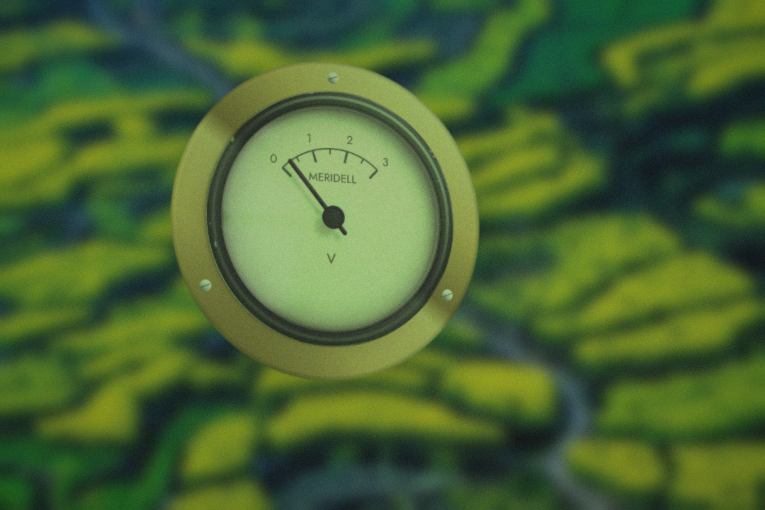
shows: 0.25 V
